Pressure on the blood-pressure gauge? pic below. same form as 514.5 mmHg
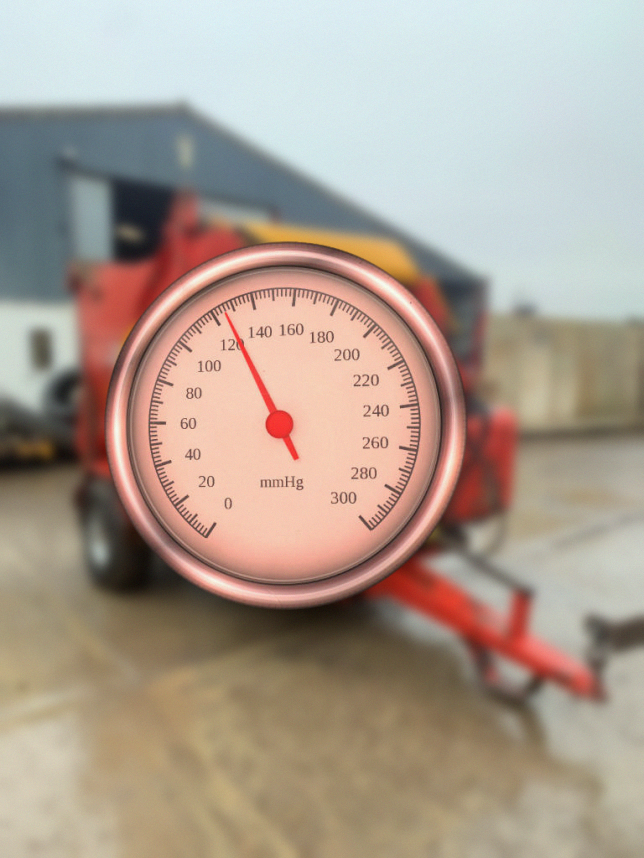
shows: 126 mmHg
